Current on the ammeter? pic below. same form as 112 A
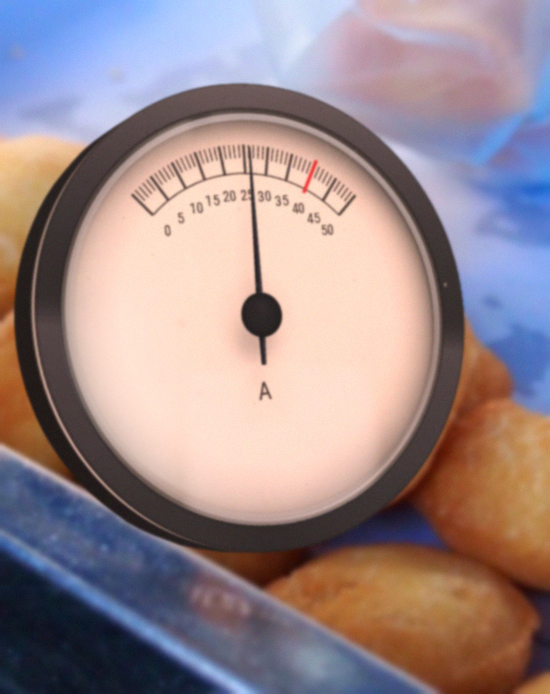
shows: 25 A
